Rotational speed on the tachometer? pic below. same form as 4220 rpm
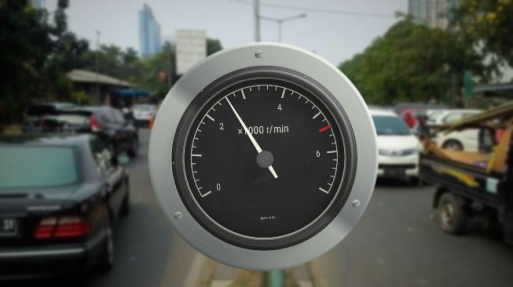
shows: 2600 rpm
